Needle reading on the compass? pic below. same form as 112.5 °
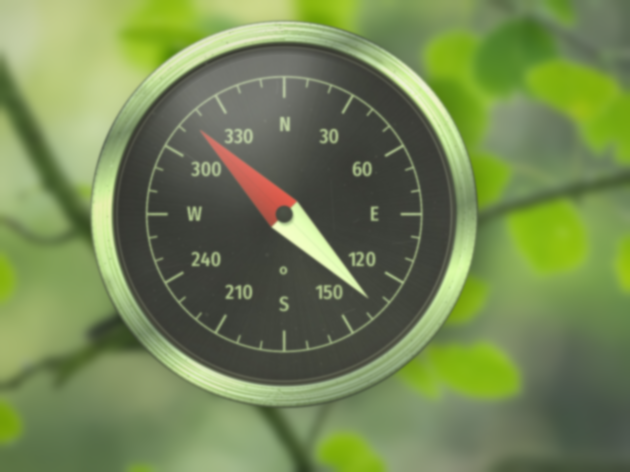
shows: 315 °
